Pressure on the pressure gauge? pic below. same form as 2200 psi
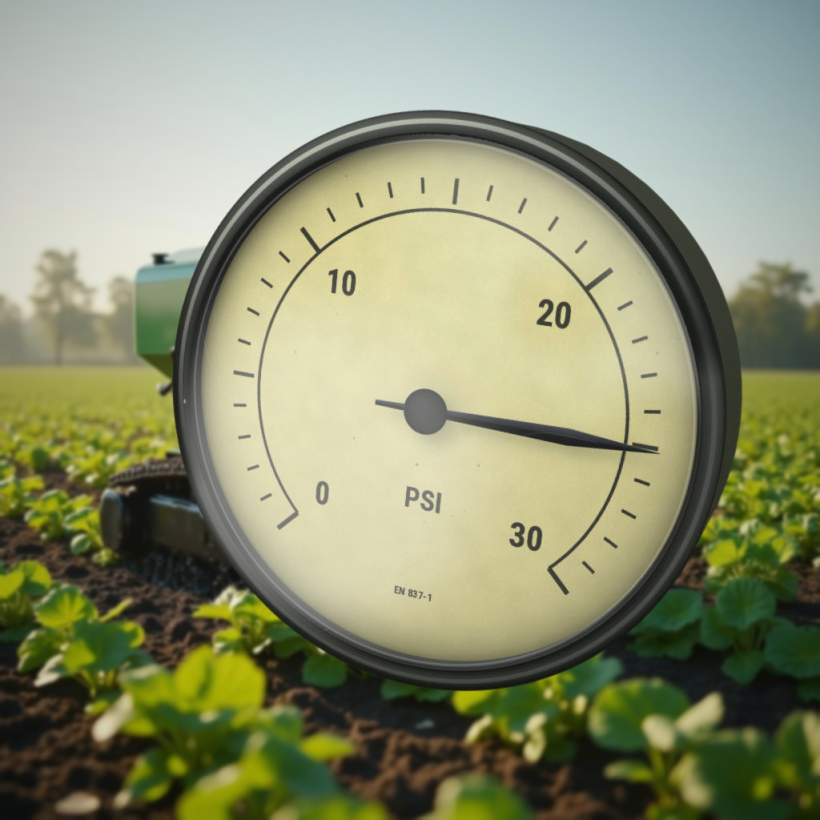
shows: 25 psi
